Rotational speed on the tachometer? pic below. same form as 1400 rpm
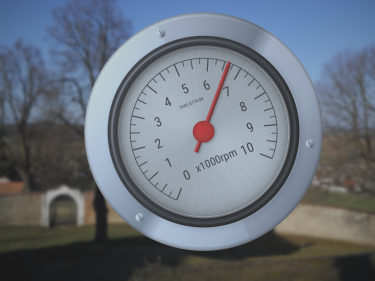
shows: 6625 rpm
